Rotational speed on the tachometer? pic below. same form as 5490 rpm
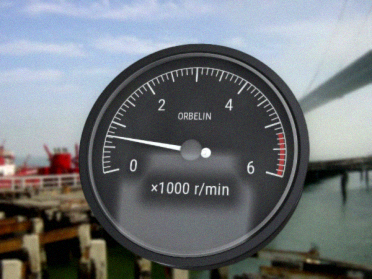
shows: 700 rpm
